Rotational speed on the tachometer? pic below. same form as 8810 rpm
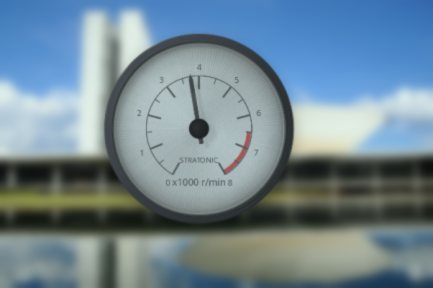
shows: 3750 rpm
